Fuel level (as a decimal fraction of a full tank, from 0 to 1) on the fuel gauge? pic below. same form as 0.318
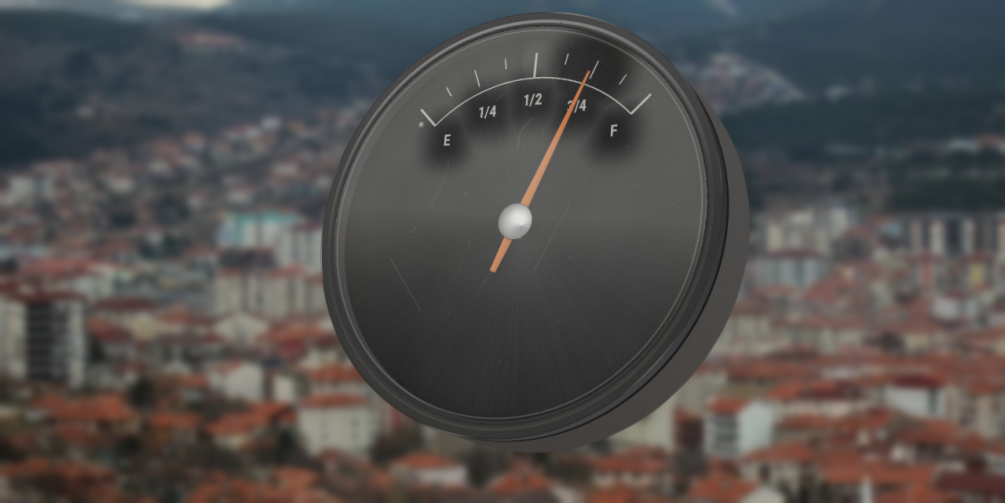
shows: 0.75
